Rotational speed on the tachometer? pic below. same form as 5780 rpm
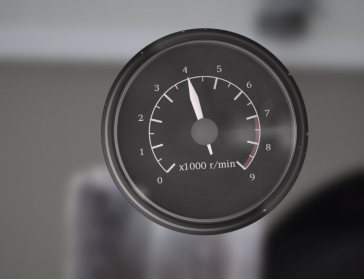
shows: 4000 rpm
